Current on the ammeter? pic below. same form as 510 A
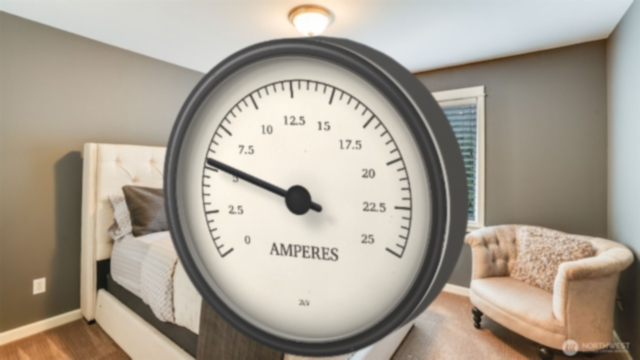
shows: 5.5 A
